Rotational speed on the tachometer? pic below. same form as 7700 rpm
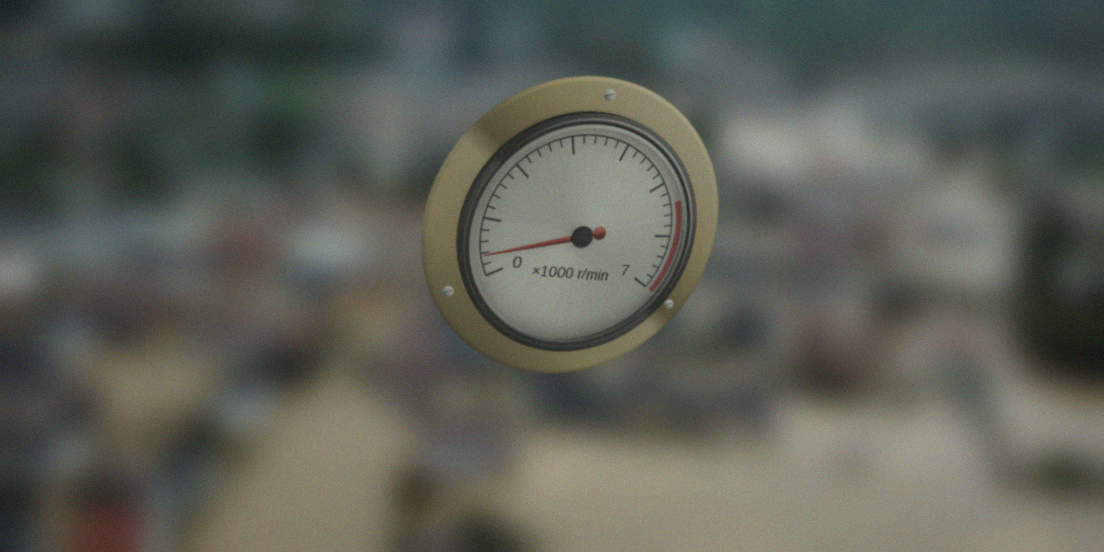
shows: 400 rpm
